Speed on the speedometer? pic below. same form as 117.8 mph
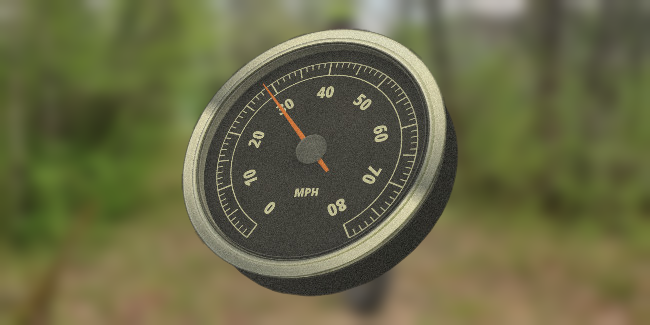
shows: 29 mph
